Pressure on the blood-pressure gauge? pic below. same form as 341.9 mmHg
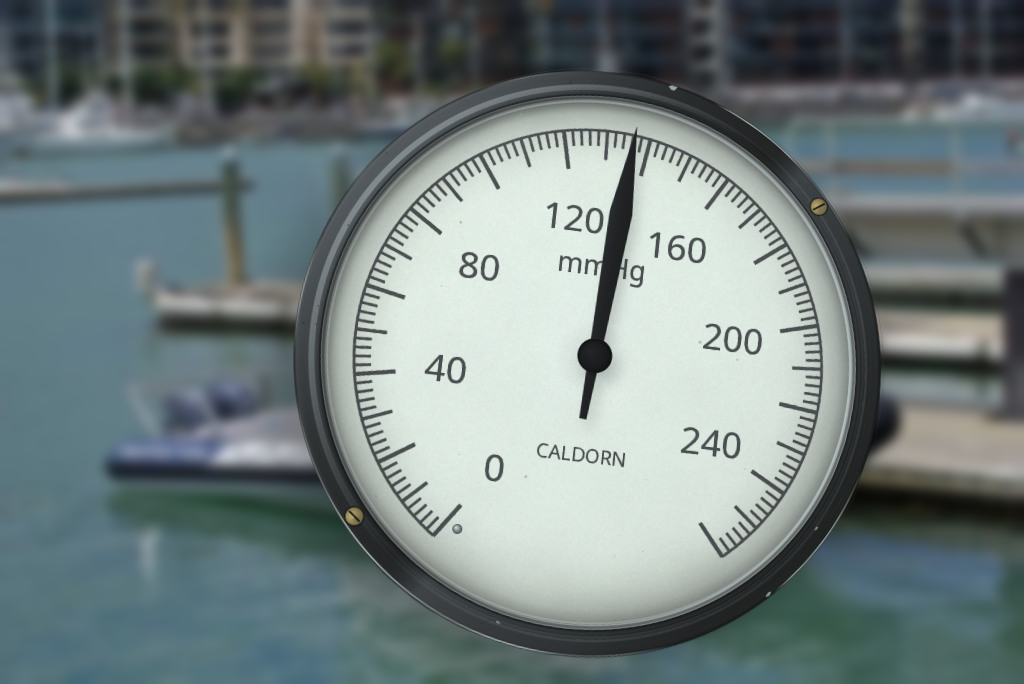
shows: 136 mmHg
